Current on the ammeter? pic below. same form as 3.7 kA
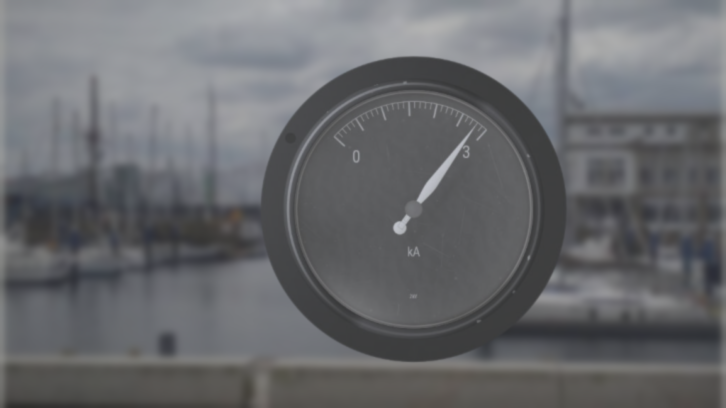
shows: 2.8 kA
